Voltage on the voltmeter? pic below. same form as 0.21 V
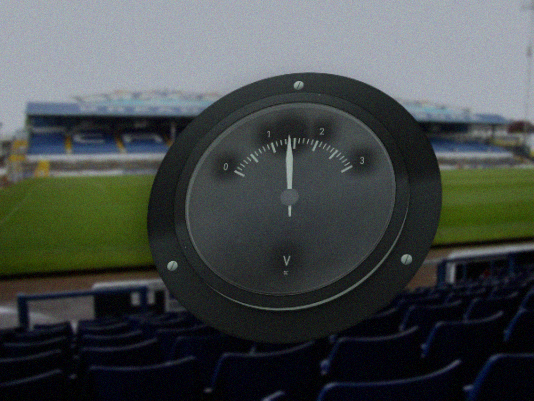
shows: 1.4 V
